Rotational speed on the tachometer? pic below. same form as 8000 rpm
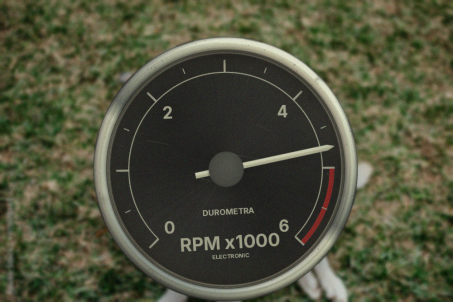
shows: 4750 rpm
